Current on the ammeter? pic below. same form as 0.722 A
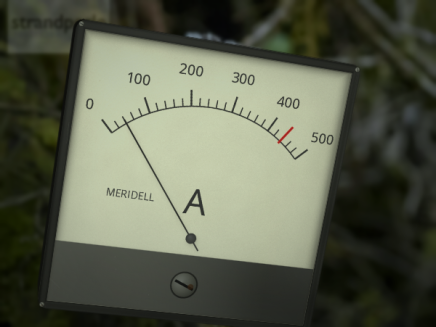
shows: 40 A
